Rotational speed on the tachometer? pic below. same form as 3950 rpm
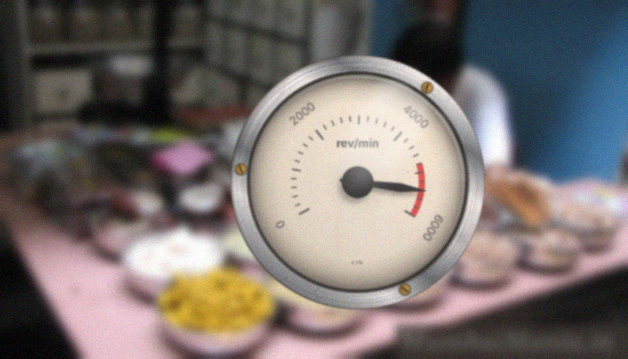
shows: 5400 rpm
